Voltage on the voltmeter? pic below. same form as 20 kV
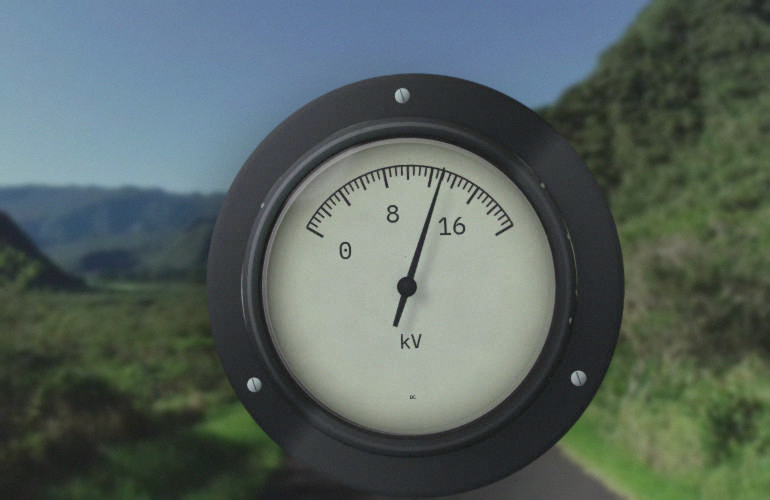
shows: 13 kV
